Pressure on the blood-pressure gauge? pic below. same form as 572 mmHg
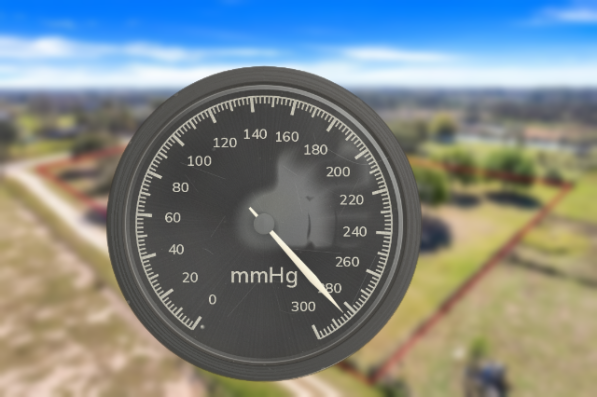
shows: 284 mmHg
